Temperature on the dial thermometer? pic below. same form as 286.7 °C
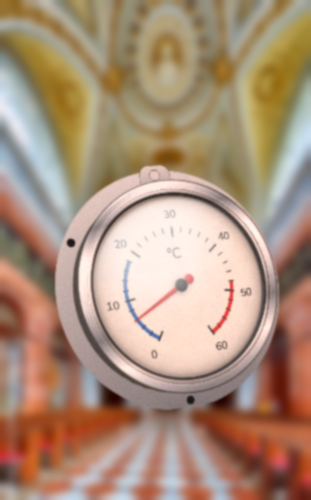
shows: 6 °C
